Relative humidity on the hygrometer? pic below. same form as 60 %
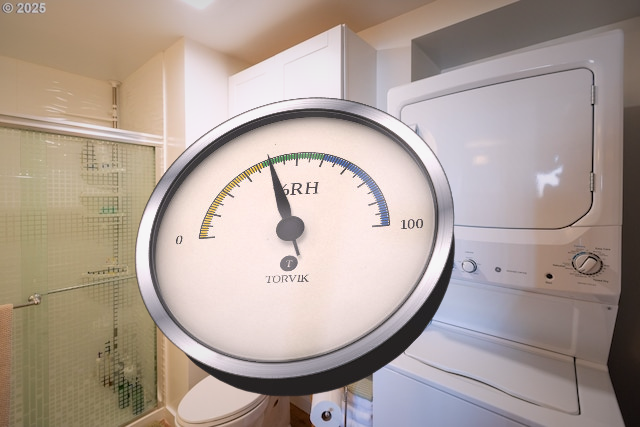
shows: 40 %
